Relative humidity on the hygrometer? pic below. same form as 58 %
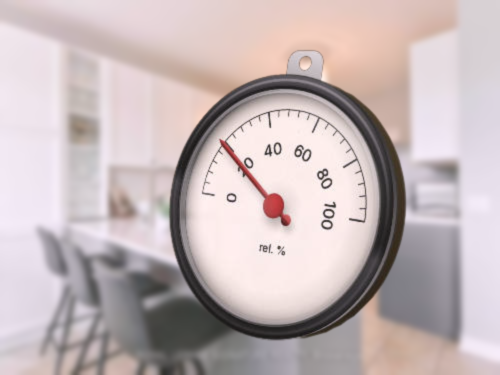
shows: 20 %
